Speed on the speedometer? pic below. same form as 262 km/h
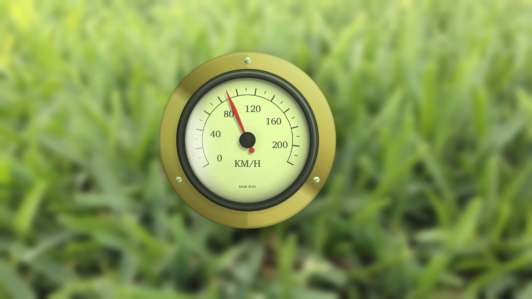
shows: 90 km/h
